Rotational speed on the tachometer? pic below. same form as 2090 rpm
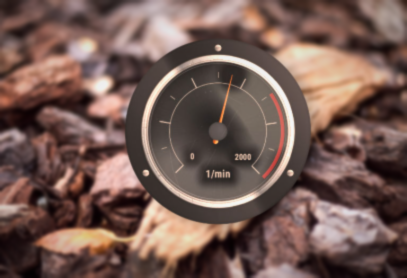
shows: 1100 rpm
